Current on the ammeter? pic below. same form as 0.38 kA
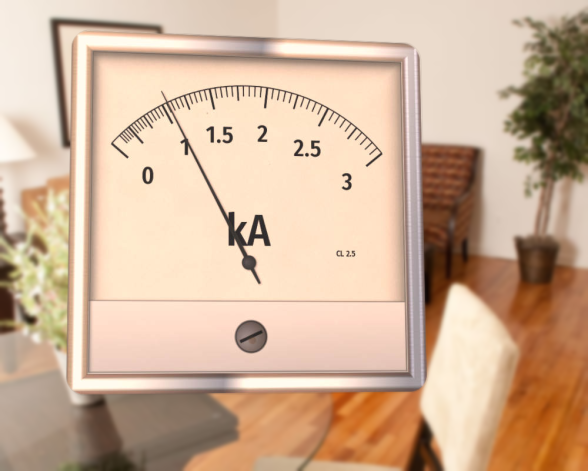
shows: 1.05 kA
